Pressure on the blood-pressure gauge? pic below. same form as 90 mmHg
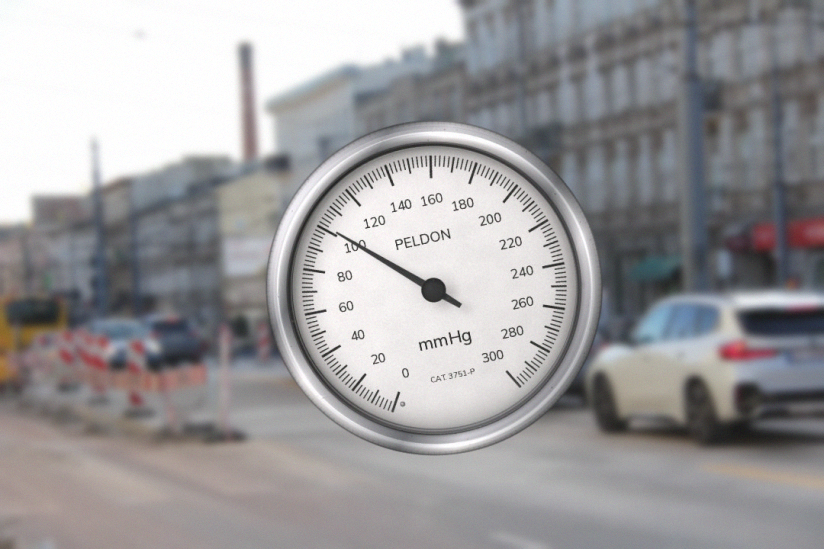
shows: 102 mmHg
